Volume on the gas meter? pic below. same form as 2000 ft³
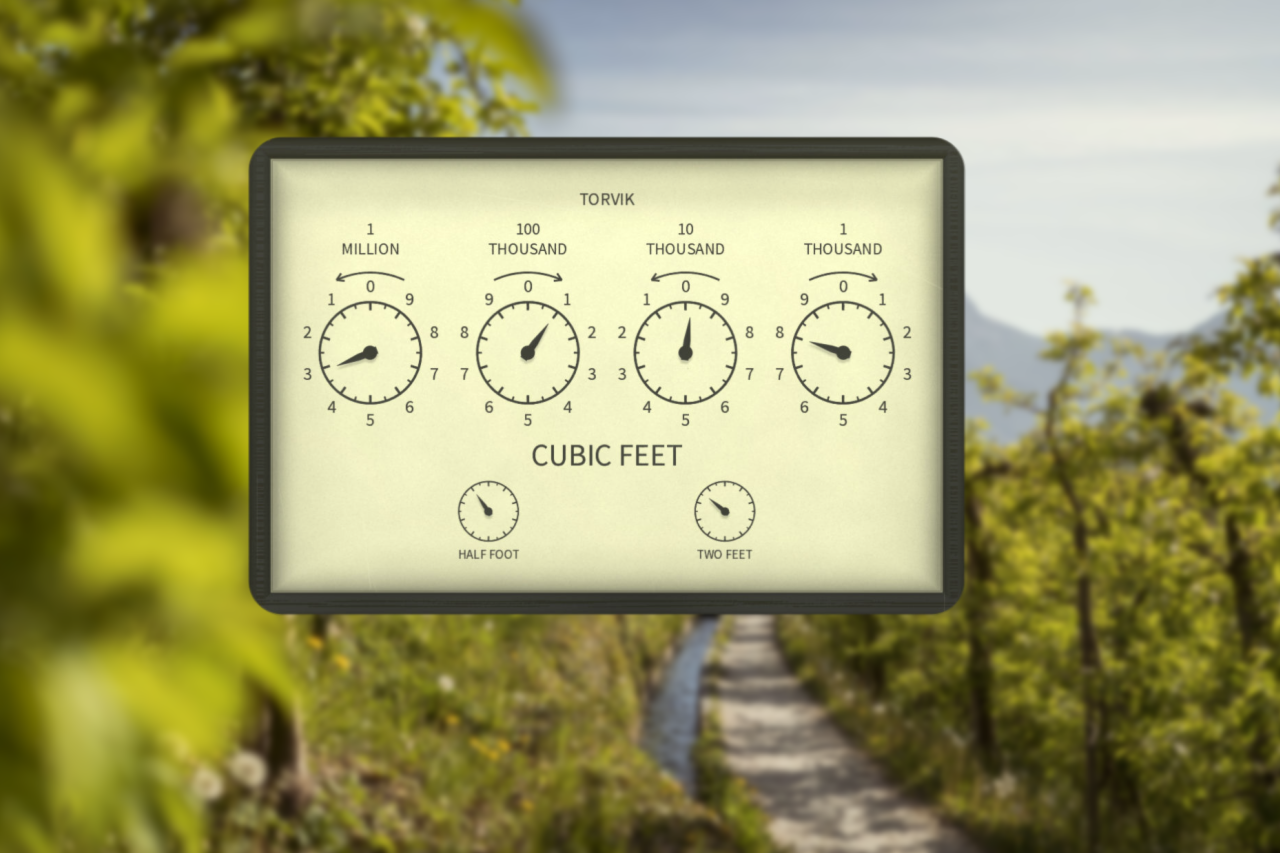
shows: 309800 ft³
